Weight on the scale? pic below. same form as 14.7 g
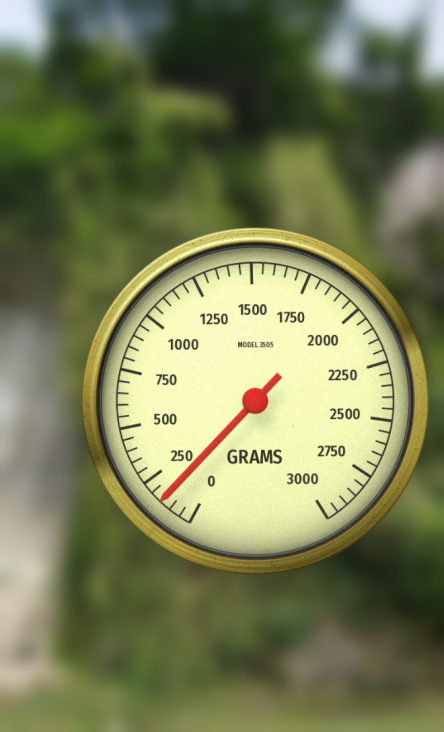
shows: 150 g
